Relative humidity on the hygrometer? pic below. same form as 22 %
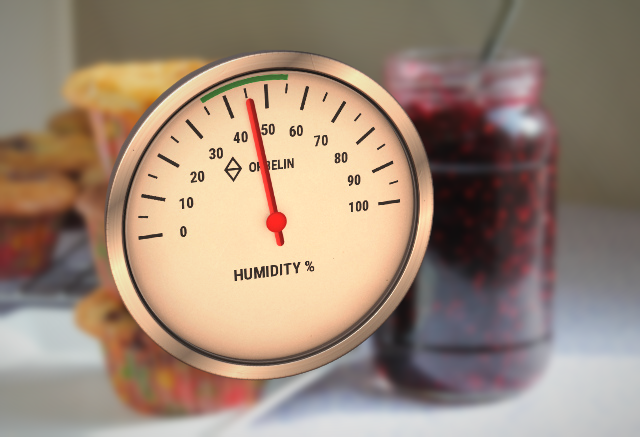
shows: 45 %
